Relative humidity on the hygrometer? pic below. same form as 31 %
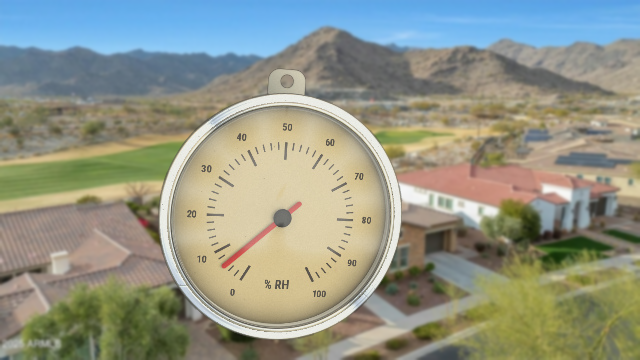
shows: 6 %
